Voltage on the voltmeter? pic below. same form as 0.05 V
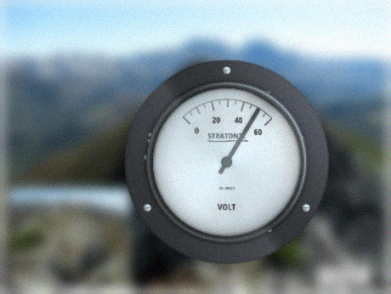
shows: 50 V
